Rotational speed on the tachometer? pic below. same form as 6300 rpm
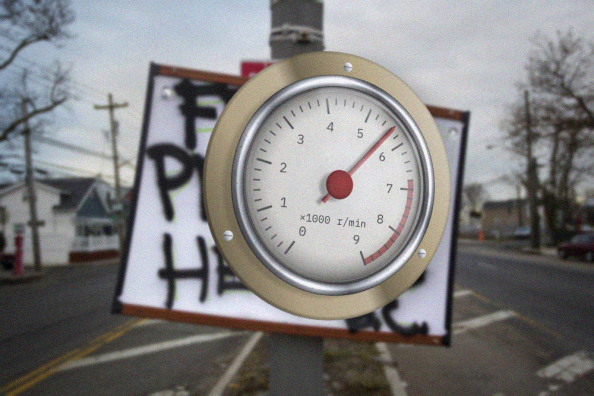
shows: 5600 rpm
